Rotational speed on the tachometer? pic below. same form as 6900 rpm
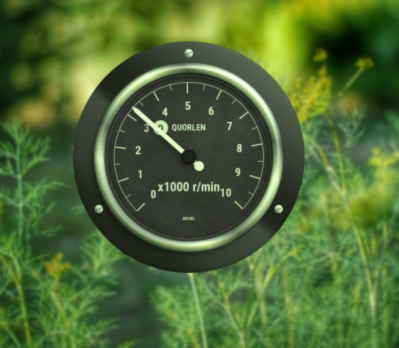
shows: 3250 rpm
